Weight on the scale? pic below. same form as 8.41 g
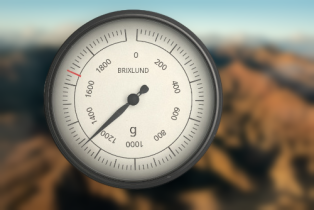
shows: 1280 g
